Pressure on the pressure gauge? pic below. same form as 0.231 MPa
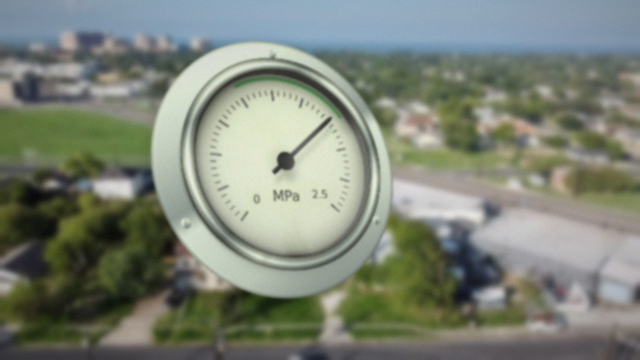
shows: 1.75 MPa
